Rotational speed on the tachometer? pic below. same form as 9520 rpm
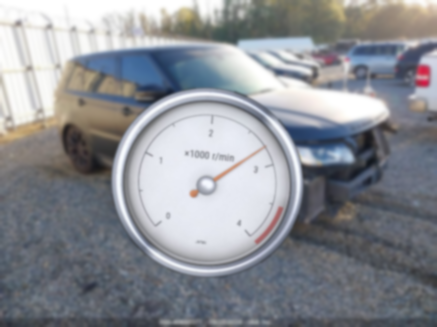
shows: 2750 rpm
